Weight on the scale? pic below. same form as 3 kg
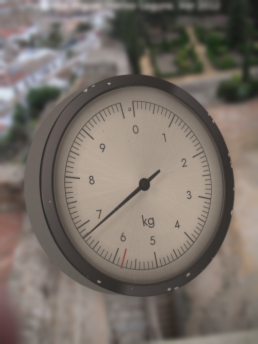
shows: 6.8 kg
